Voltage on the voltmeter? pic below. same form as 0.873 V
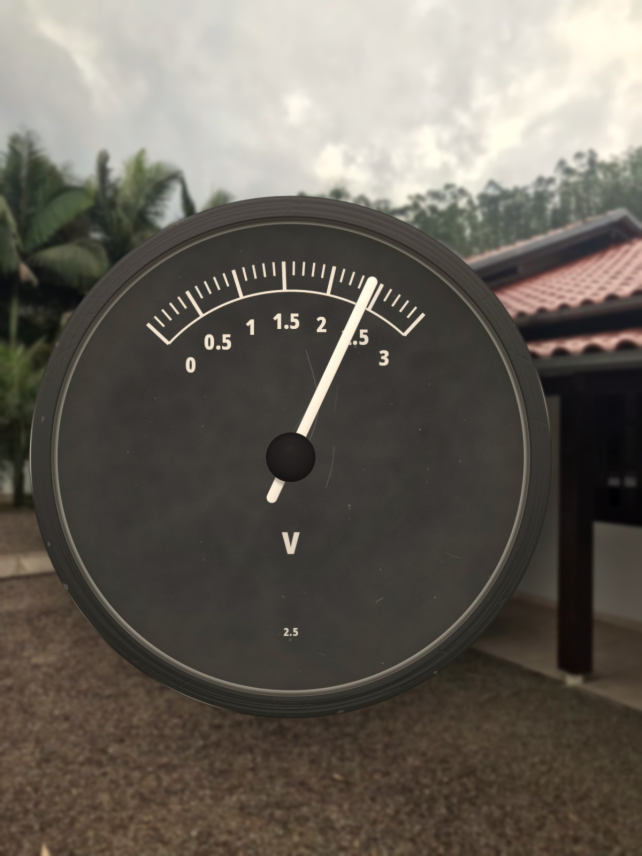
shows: 2.4 V
